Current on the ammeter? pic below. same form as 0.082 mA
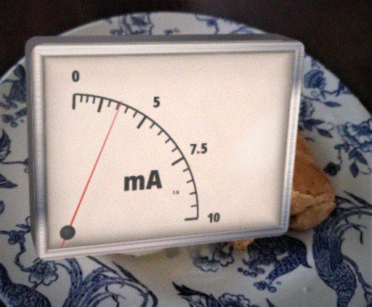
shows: 3.5 mA
